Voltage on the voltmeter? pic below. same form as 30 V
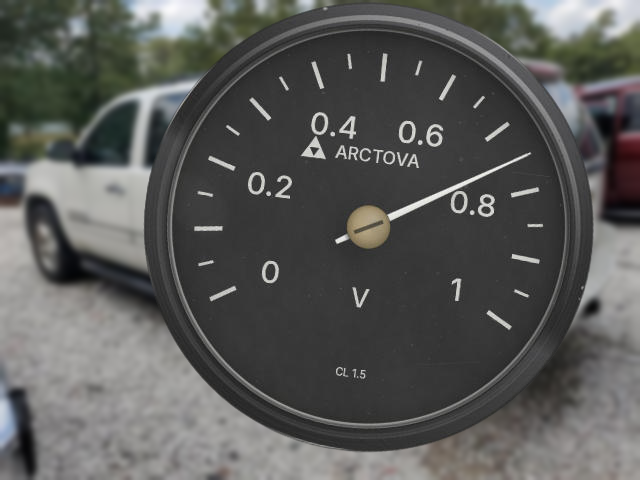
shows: 0.75 V
